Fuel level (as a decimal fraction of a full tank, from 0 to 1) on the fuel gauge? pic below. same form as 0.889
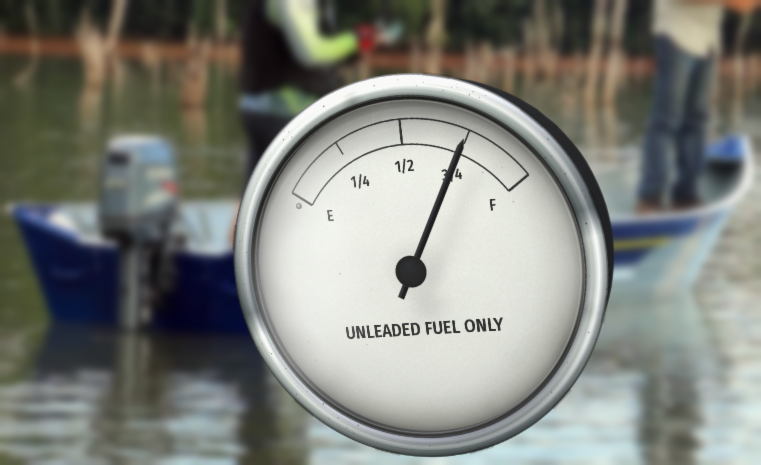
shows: 0.75
